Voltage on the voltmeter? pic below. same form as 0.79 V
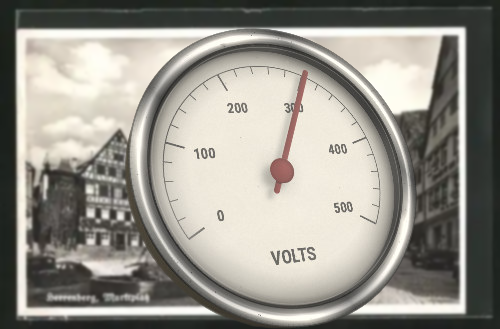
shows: 300 V
